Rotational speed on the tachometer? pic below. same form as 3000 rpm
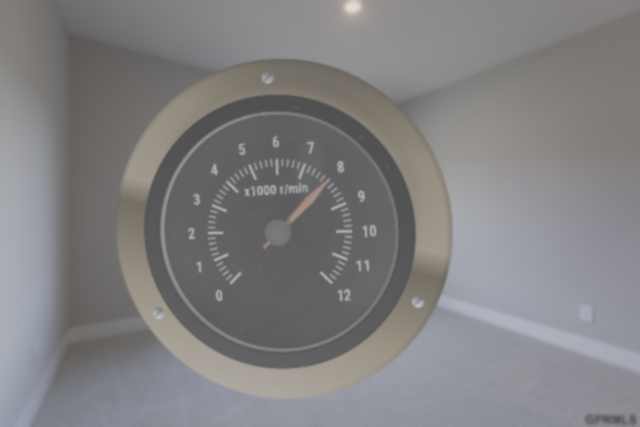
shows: 8000 rpm
